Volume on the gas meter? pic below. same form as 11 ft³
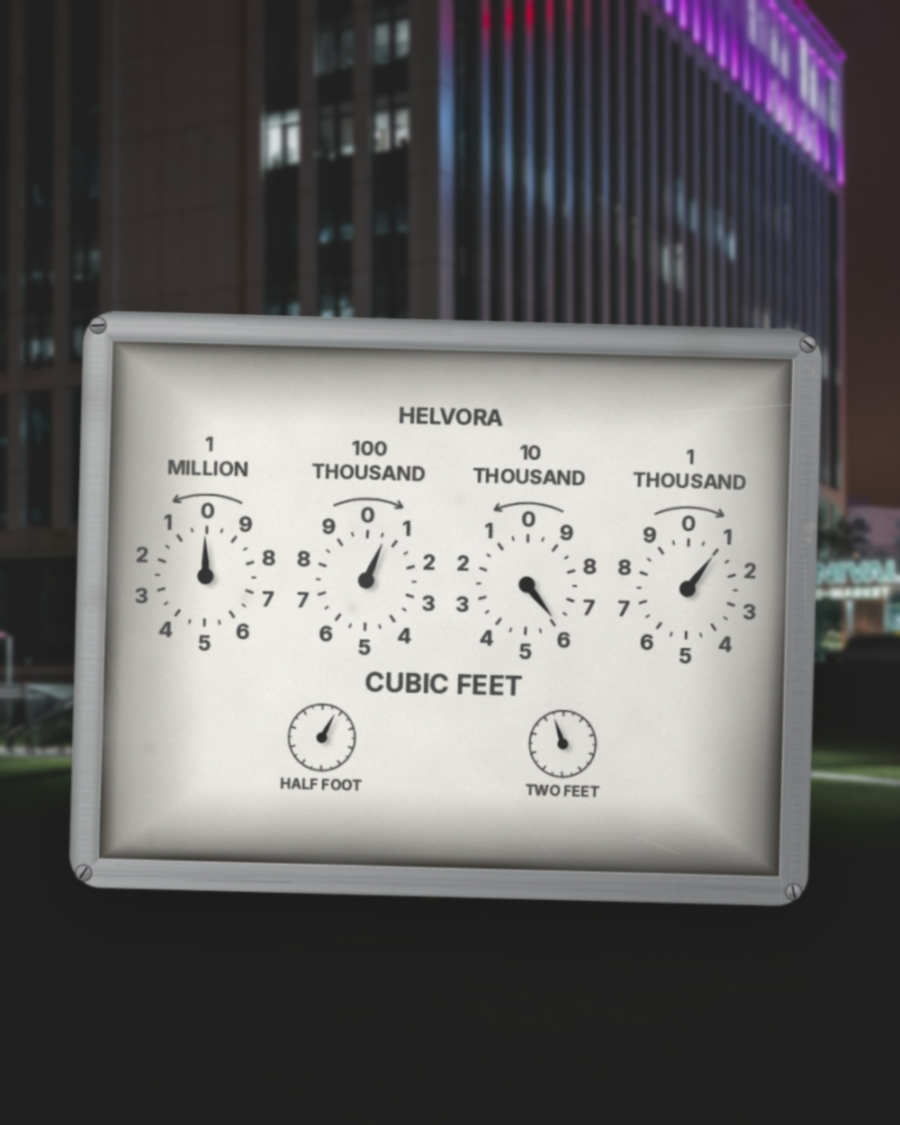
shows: 6100 ft³
